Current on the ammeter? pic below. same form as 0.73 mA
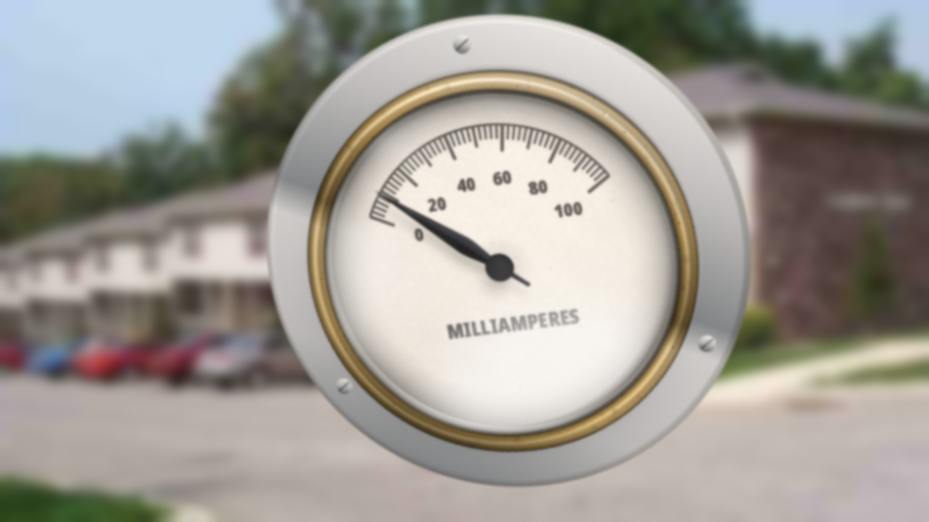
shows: 10 mA
